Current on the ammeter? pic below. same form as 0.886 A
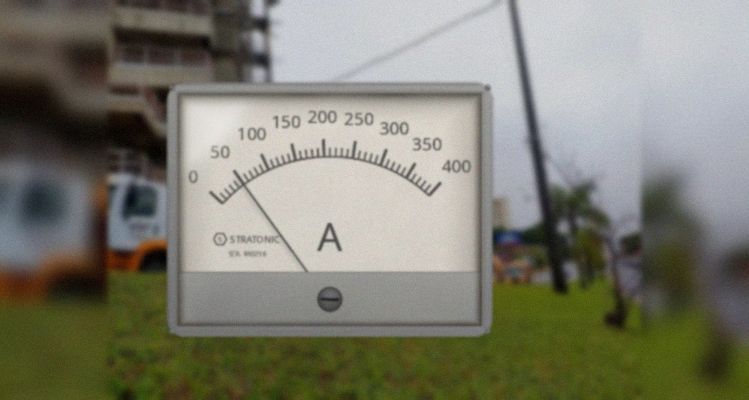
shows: 50 A
